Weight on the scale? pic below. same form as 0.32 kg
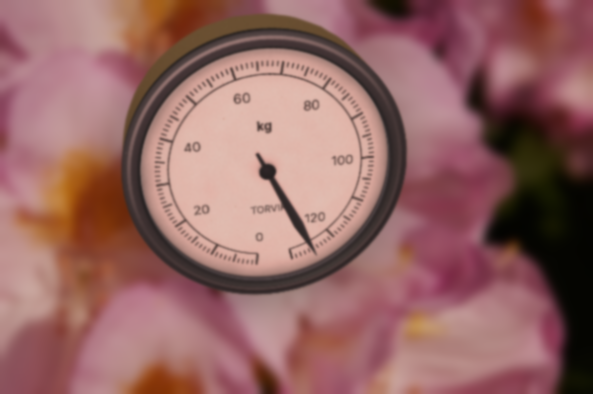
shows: 125 kg
